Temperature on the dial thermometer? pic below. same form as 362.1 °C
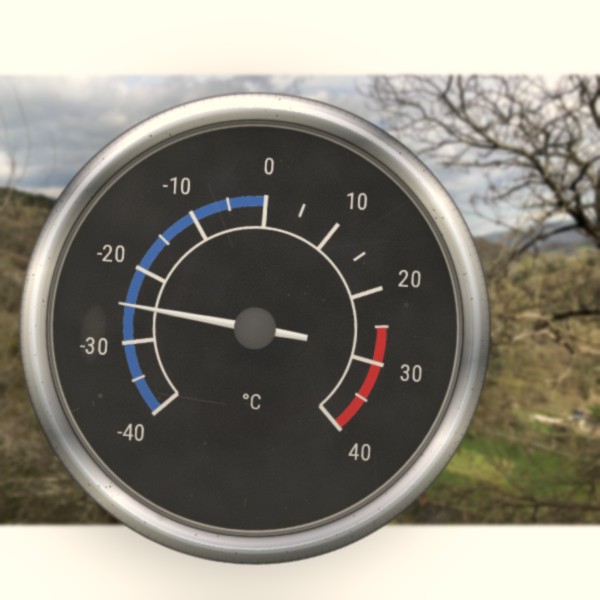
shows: -25 °C
